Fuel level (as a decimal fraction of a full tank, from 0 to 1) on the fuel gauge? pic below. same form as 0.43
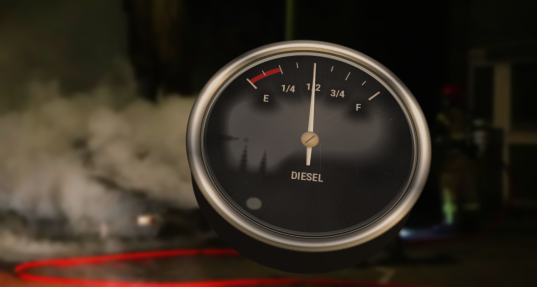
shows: 0.5
